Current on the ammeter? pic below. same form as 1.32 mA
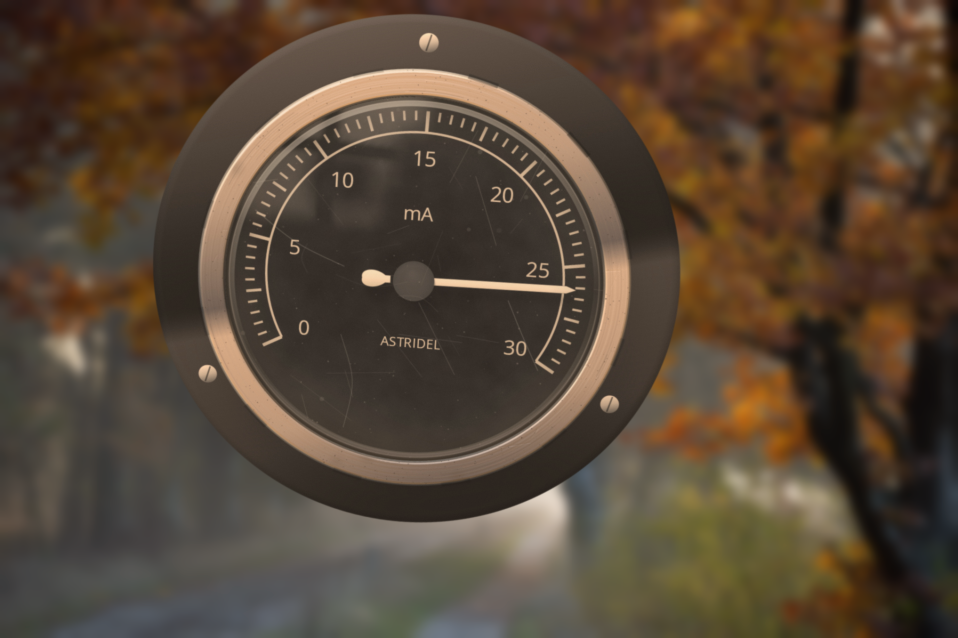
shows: 26 mA
